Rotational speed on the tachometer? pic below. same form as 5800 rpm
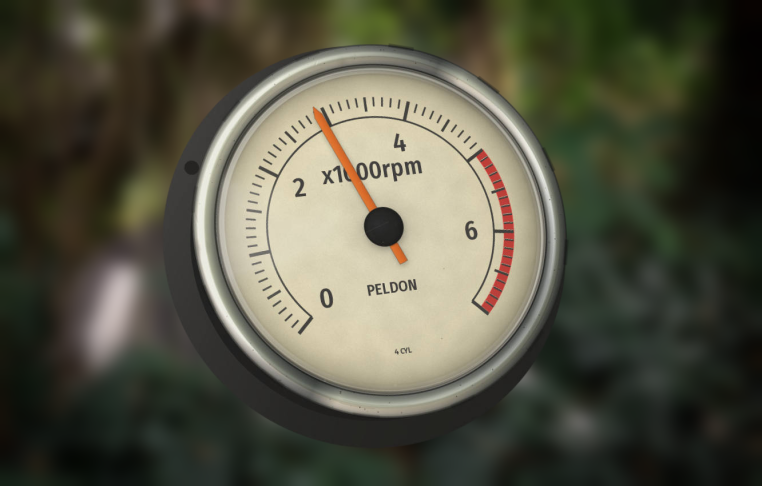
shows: 2900 rpm
